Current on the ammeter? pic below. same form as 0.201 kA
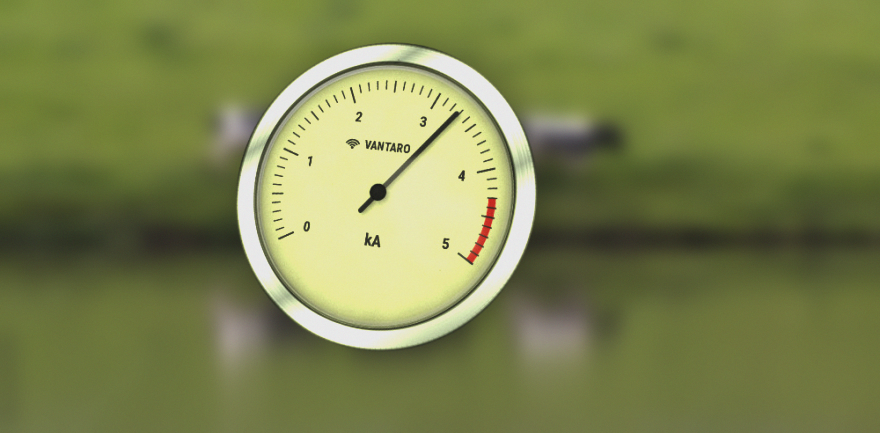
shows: 3.3 kA
